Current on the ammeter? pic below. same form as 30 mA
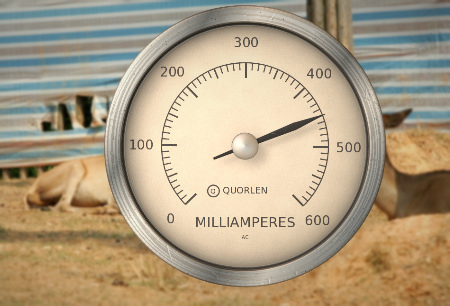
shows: 450 mA
